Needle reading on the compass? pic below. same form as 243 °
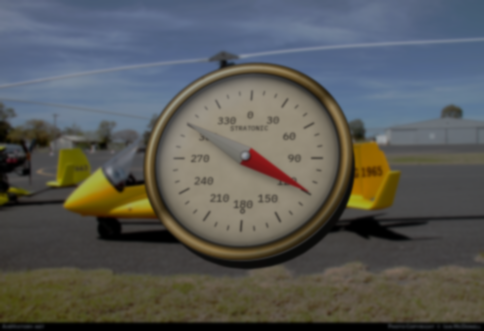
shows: 120 °
